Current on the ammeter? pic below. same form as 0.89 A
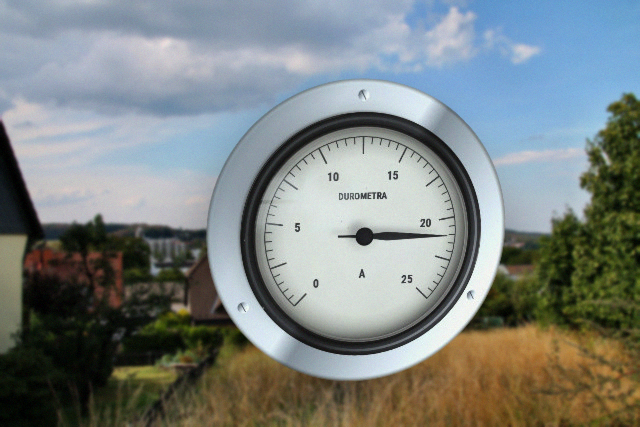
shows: 21 A
